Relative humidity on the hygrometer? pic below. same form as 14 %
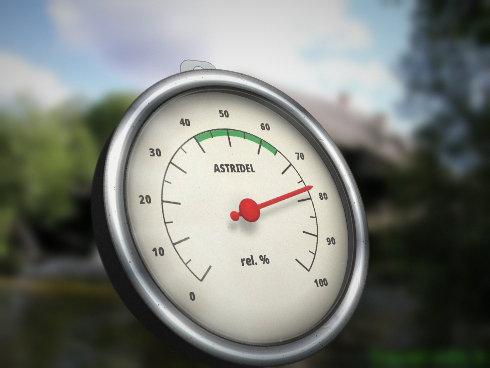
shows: 77.5 %
